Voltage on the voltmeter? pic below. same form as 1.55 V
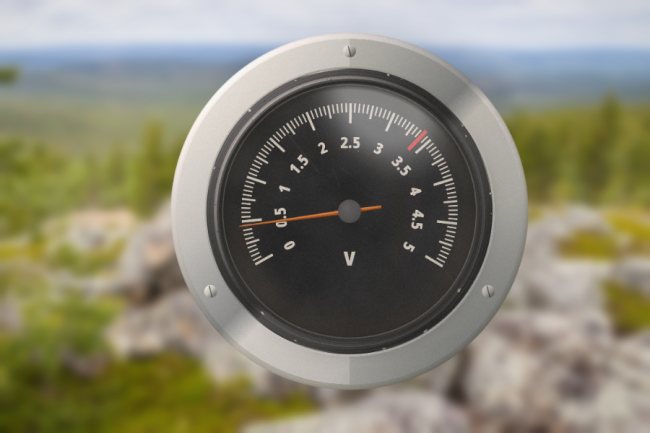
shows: 0.45 V
